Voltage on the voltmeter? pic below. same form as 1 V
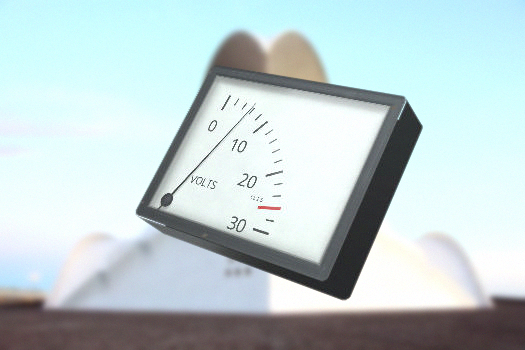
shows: 6 V
